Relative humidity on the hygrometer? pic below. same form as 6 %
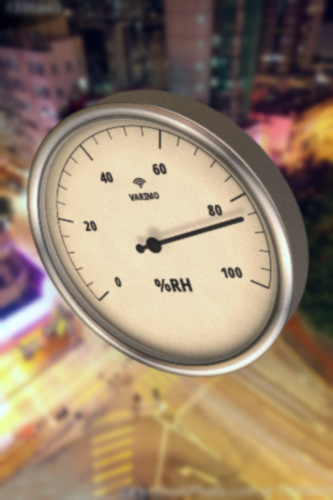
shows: 84 %
